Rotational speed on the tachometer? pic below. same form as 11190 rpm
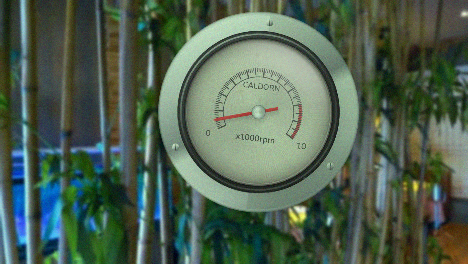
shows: 500 rpm
